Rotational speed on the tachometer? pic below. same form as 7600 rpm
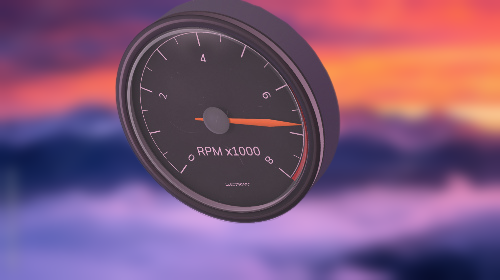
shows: 6750 rpm
